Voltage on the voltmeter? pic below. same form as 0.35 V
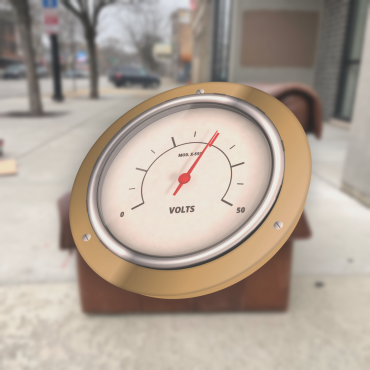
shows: 30 V
